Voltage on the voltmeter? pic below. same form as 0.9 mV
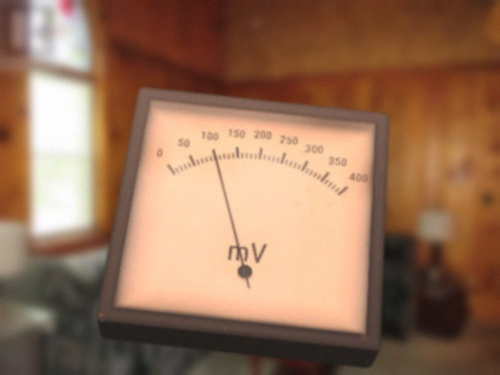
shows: 100 mV
